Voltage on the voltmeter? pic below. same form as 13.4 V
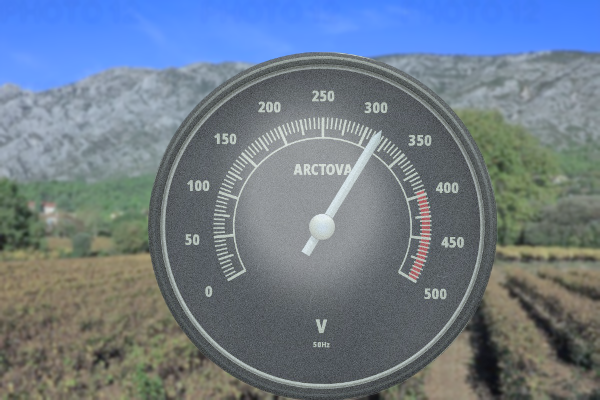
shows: 315 V
